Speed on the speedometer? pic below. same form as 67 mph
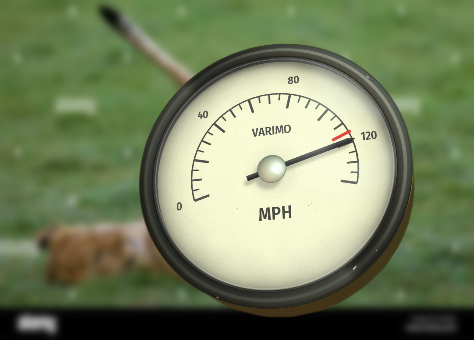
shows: 120 mph
